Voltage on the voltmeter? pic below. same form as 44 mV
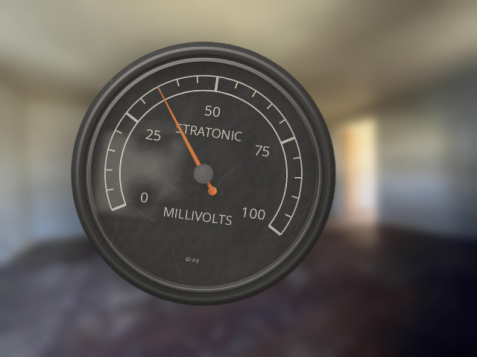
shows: 35 mV
